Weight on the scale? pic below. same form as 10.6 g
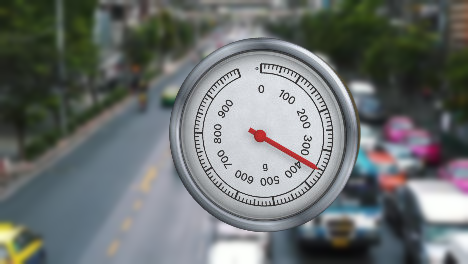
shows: 350 g
